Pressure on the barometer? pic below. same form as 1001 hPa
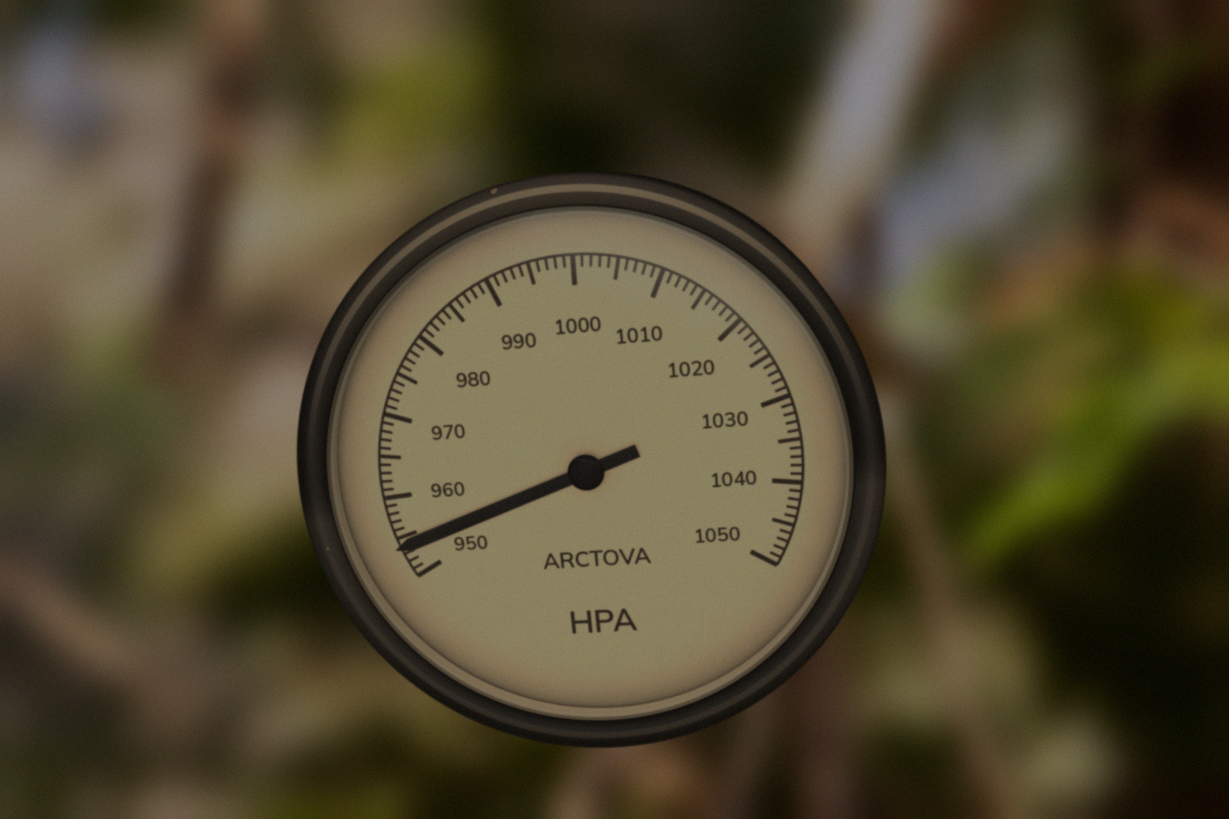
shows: 954 hPa
